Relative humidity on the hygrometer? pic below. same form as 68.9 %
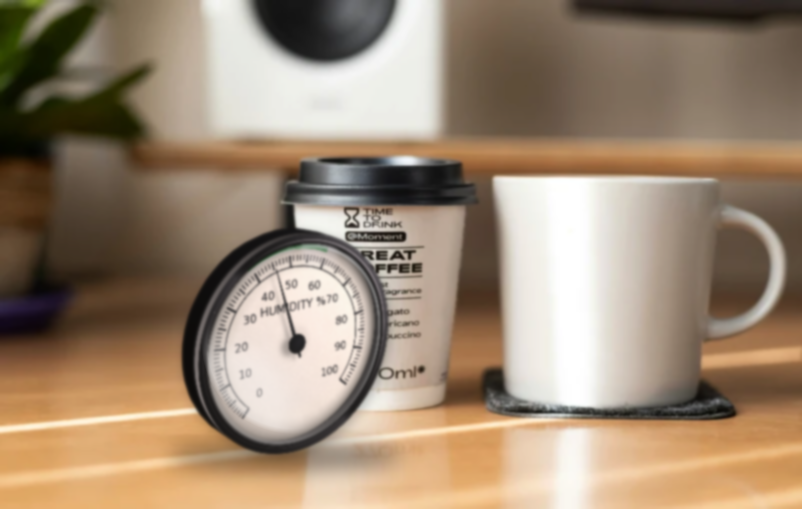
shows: 45 %
